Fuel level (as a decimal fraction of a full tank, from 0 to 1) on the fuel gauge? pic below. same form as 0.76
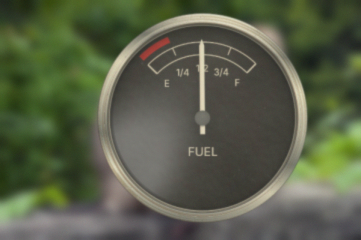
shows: 0.5
